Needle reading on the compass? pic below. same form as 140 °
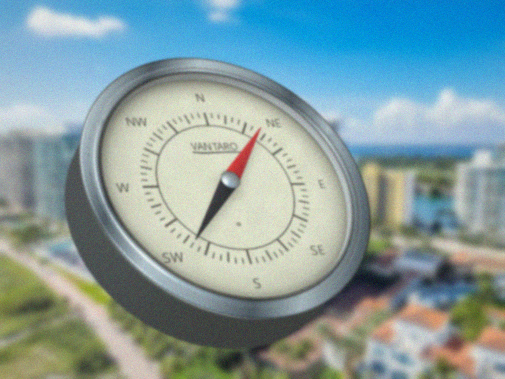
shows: 40 °
